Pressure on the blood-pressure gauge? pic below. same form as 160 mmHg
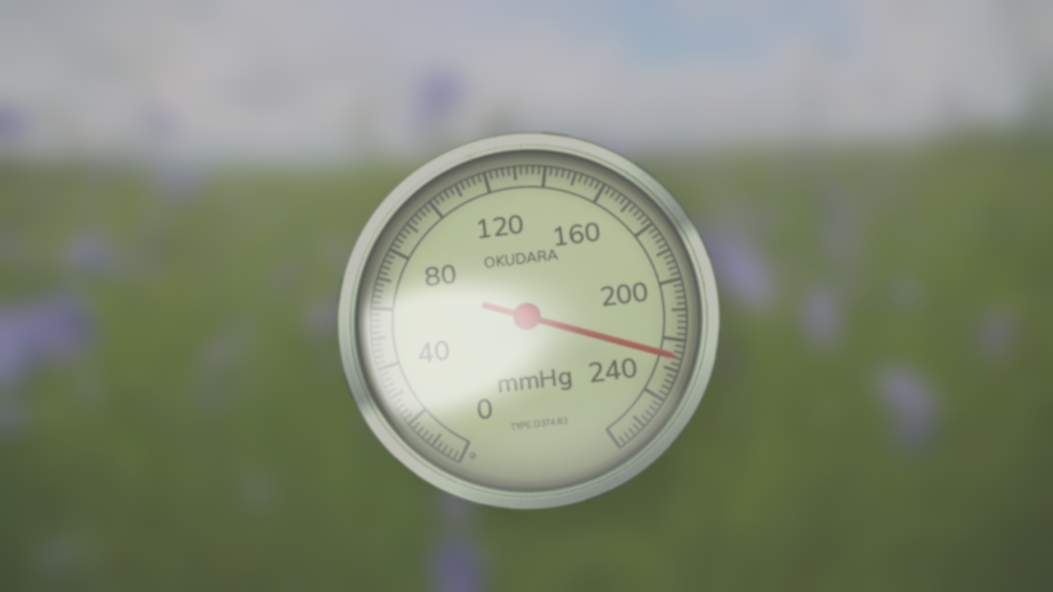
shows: 226 mmHg
